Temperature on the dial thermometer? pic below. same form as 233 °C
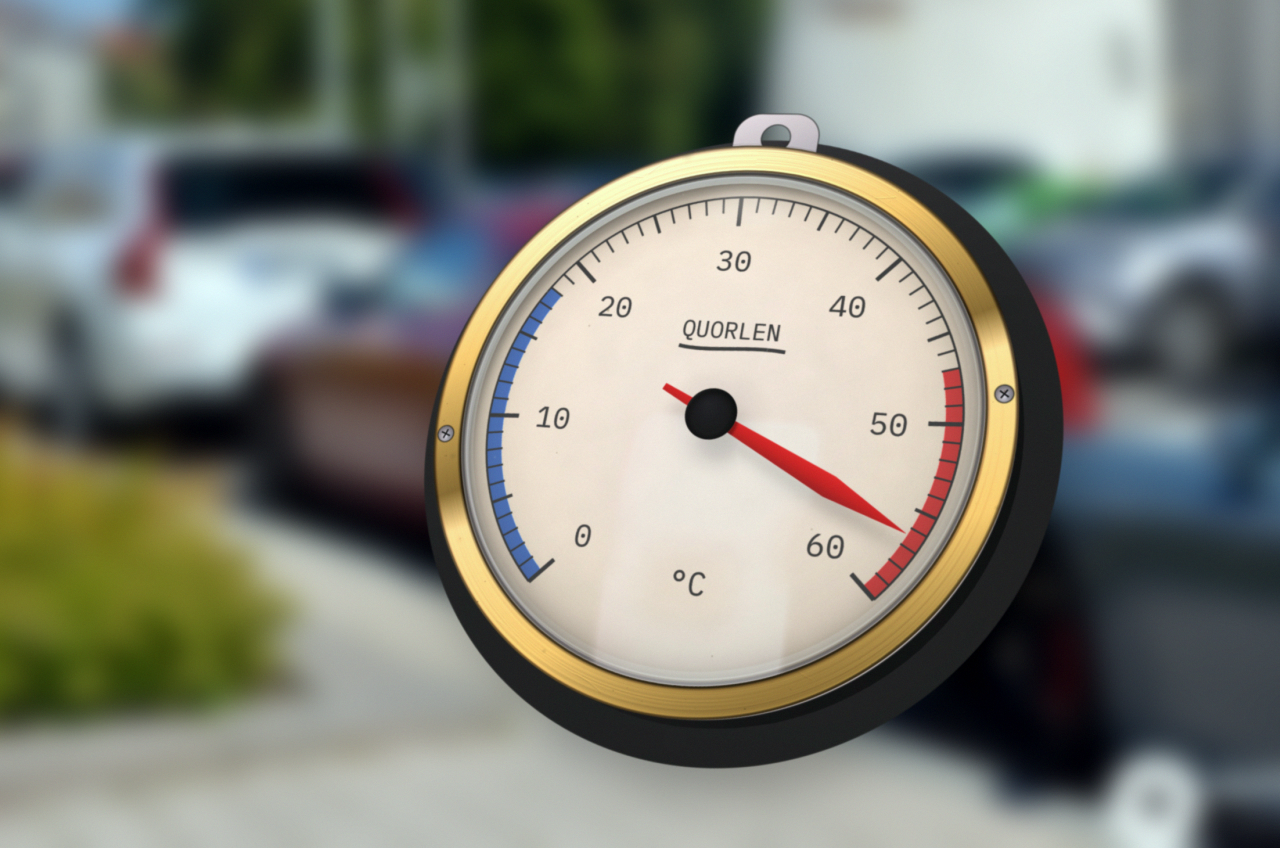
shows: 56.5 °C
